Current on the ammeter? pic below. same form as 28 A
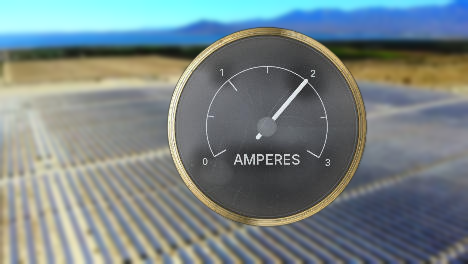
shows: 2 A
